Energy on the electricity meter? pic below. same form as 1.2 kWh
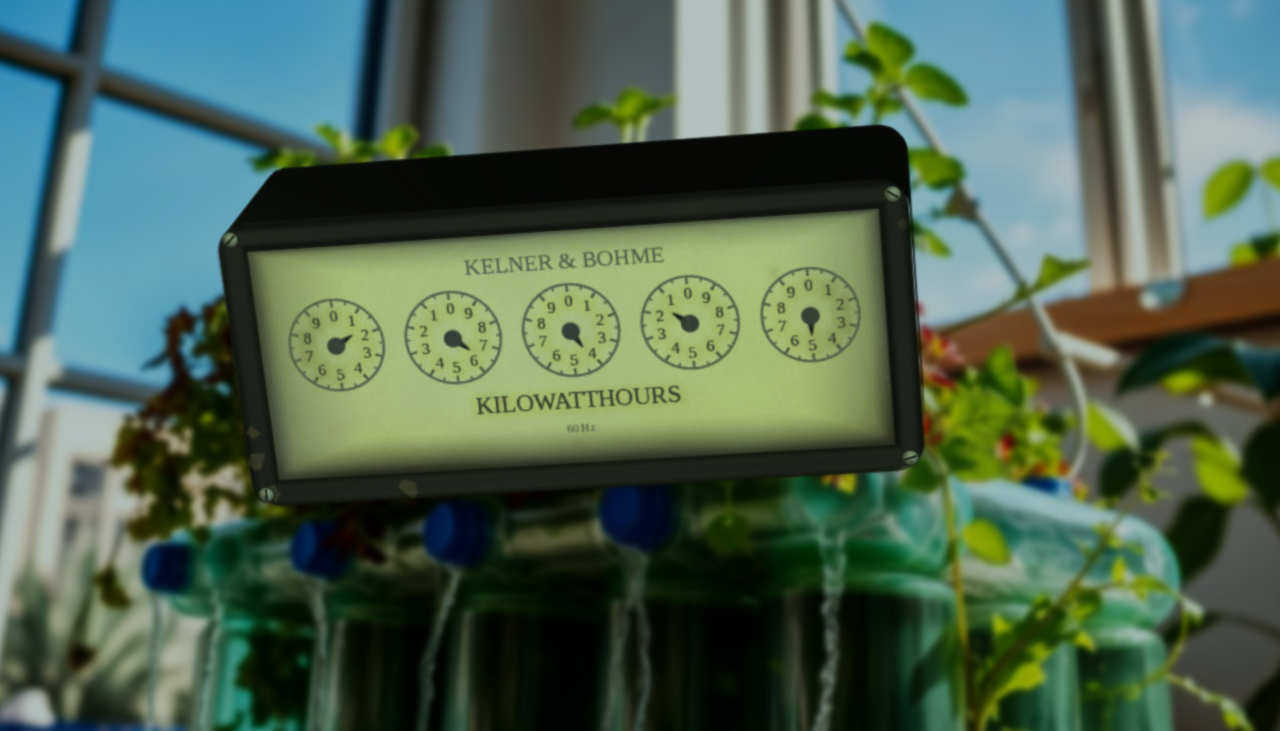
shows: 16415 kWh
